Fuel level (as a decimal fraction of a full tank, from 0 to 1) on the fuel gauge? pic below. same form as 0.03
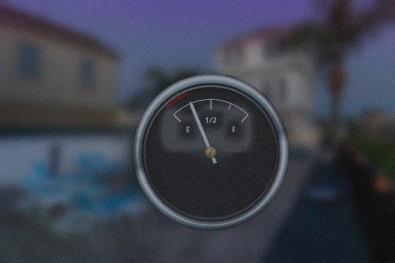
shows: 0.25
